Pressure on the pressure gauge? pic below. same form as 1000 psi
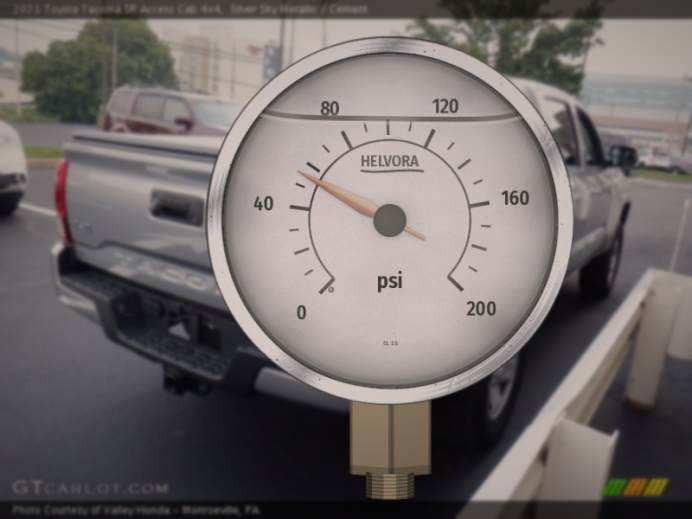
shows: 55 psi
